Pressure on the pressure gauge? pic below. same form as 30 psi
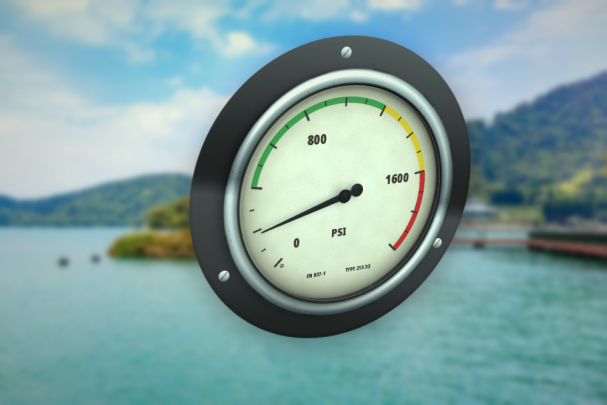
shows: 200 psi
